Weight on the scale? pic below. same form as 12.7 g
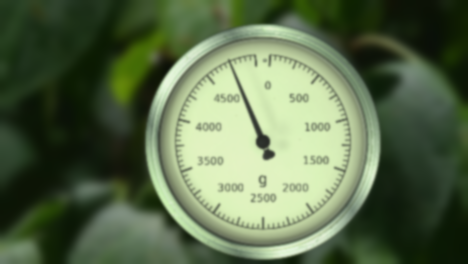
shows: 4750 g
